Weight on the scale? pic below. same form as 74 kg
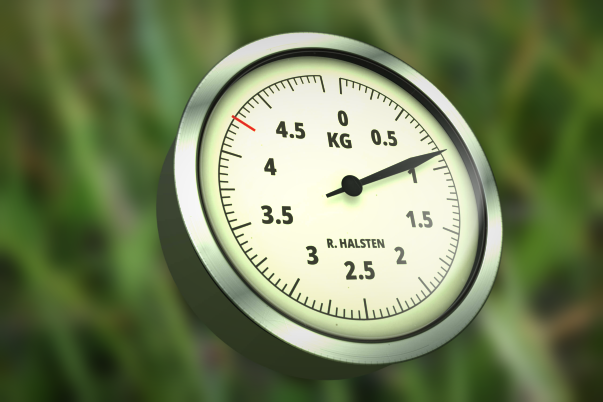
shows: 0.9 kg
